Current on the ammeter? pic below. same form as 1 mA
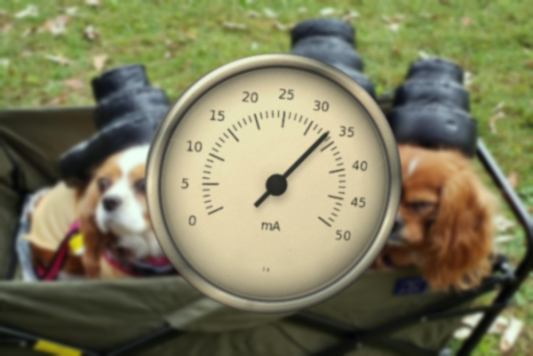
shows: 33 mA
